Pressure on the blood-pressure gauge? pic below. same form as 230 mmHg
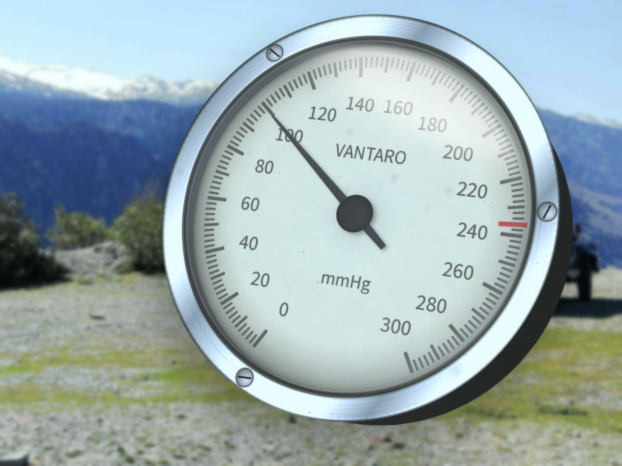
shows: 100 mmHg
